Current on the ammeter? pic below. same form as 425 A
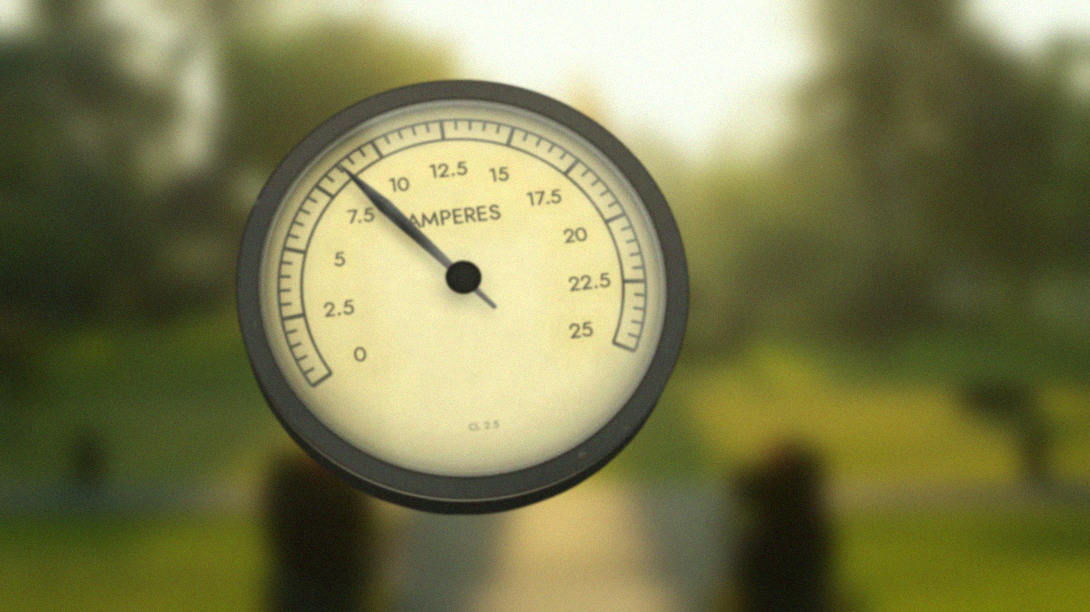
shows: 8.5 A
